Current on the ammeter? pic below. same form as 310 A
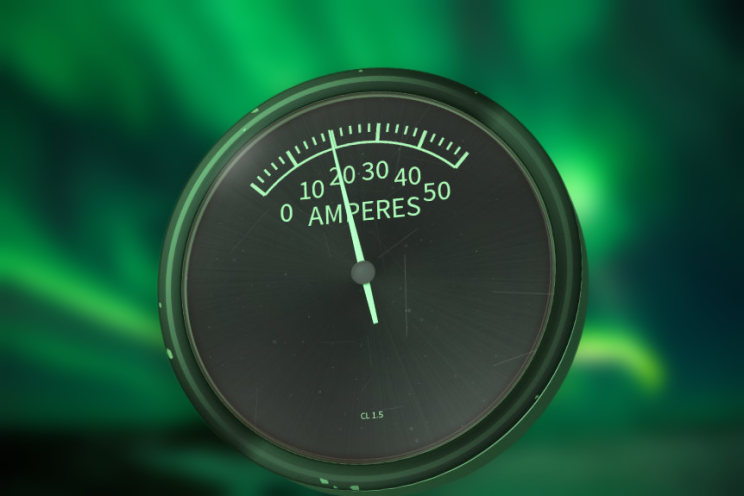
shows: 20 A
